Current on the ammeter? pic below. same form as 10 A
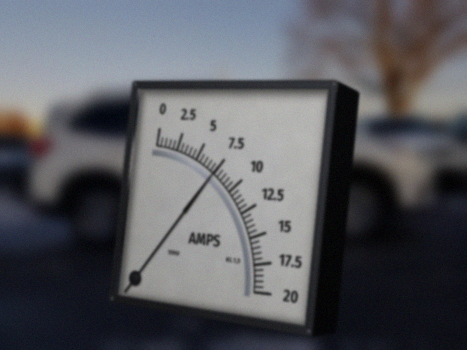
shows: 7.5 A
